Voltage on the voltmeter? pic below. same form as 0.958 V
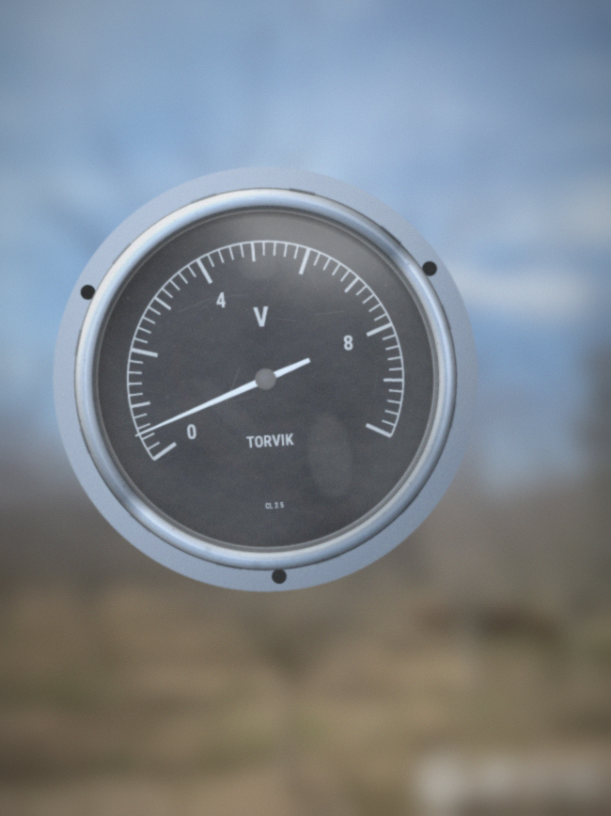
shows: 0.5 V
